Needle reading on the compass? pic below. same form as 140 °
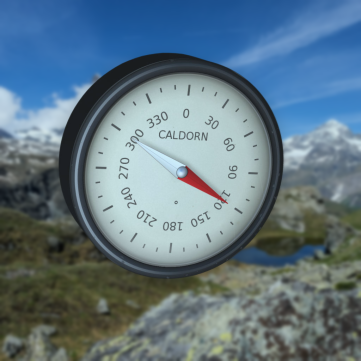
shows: 120 °
